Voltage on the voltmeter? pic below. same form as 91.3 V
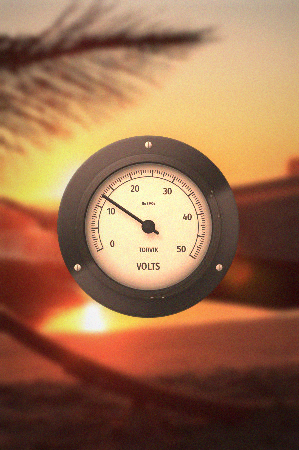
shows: 12.5 V
